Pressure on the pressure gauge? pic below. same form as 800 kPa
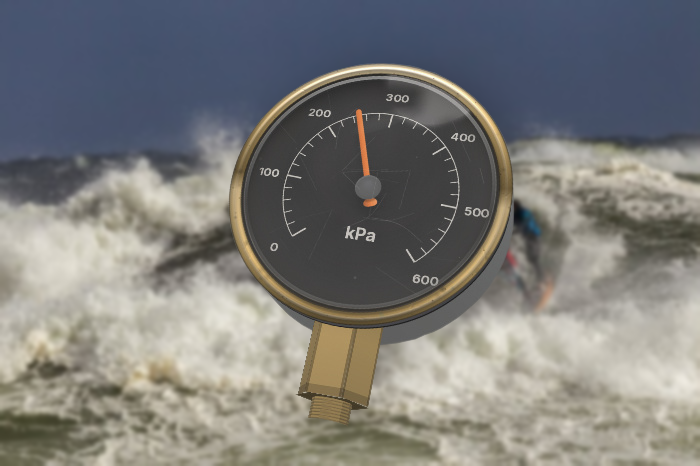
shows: 250 kPa
